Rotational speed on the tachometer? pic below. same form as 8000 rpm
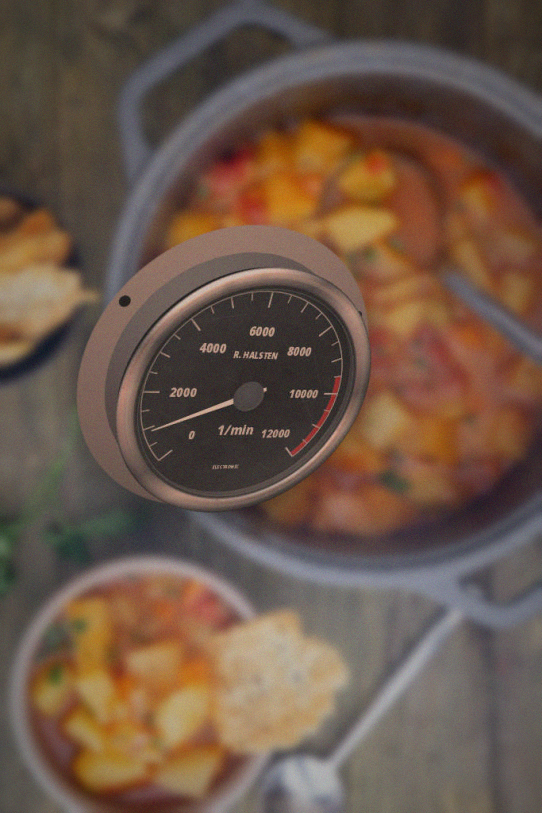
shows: 1000 rpm
